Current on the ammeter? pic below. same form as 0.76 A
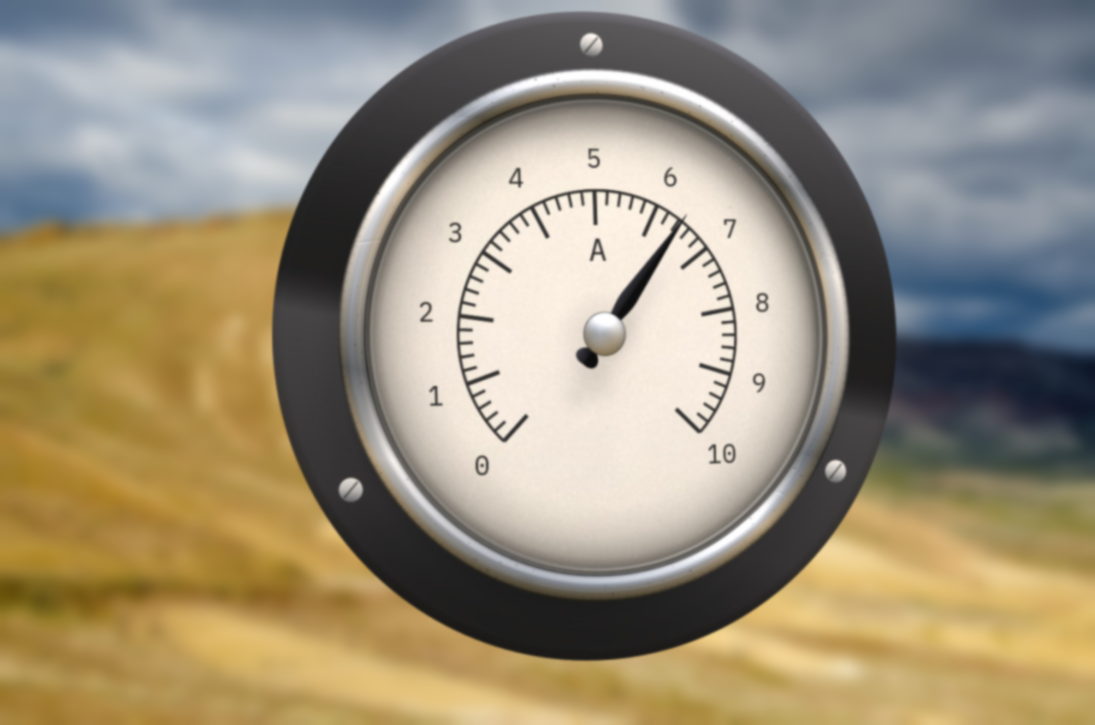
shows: 6.4 A
